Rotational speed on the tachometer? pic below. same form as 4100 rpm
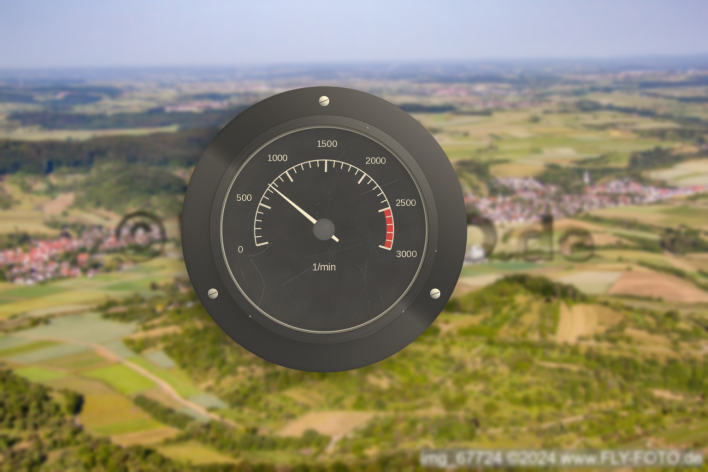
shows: 750 rpm
